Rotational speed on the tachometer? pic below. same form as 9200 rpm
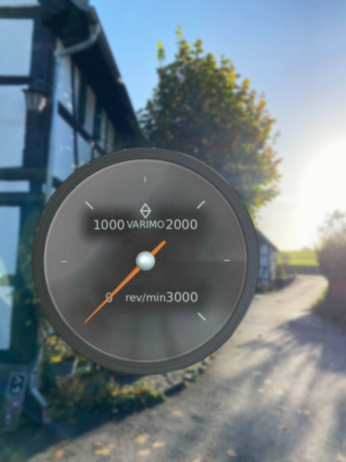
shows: 0 rpm
